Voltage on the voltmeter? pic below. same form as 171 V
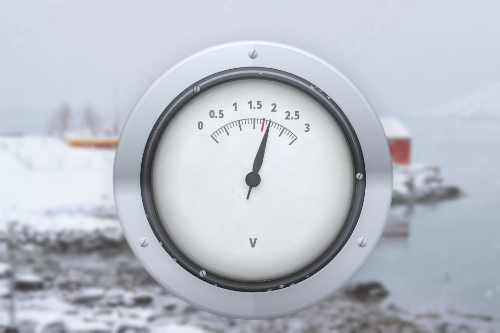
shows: 2 V
